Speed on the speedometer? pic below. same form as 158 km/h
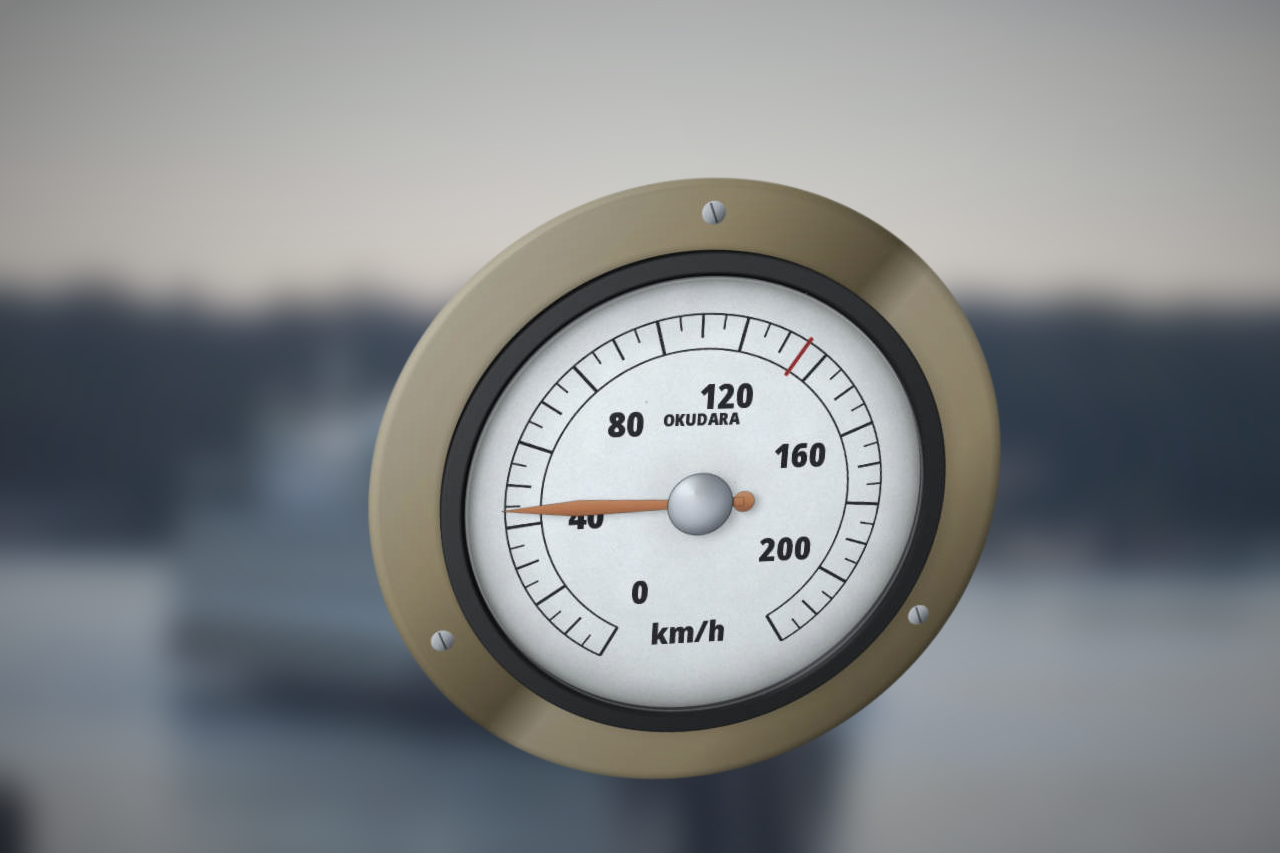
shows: 45 km/h
